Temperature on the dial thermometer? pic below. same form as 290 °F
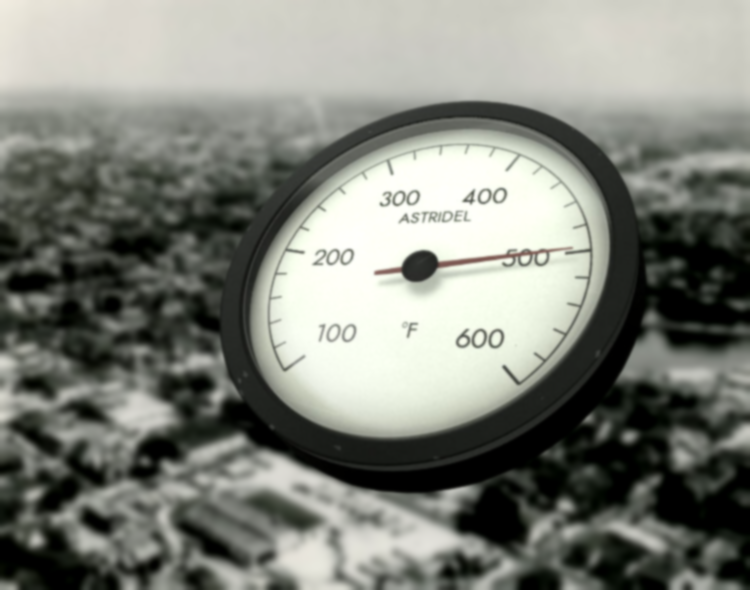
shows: 500 °F
